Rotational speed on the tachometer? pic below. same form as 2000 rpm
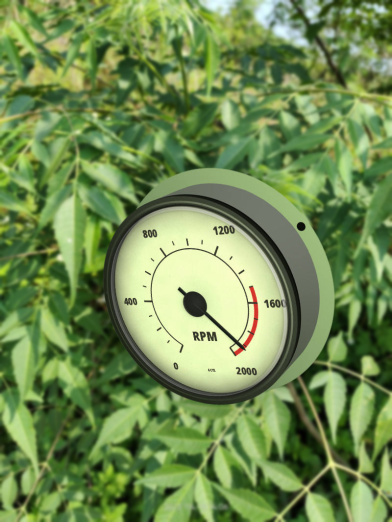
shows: 1900 rpm
